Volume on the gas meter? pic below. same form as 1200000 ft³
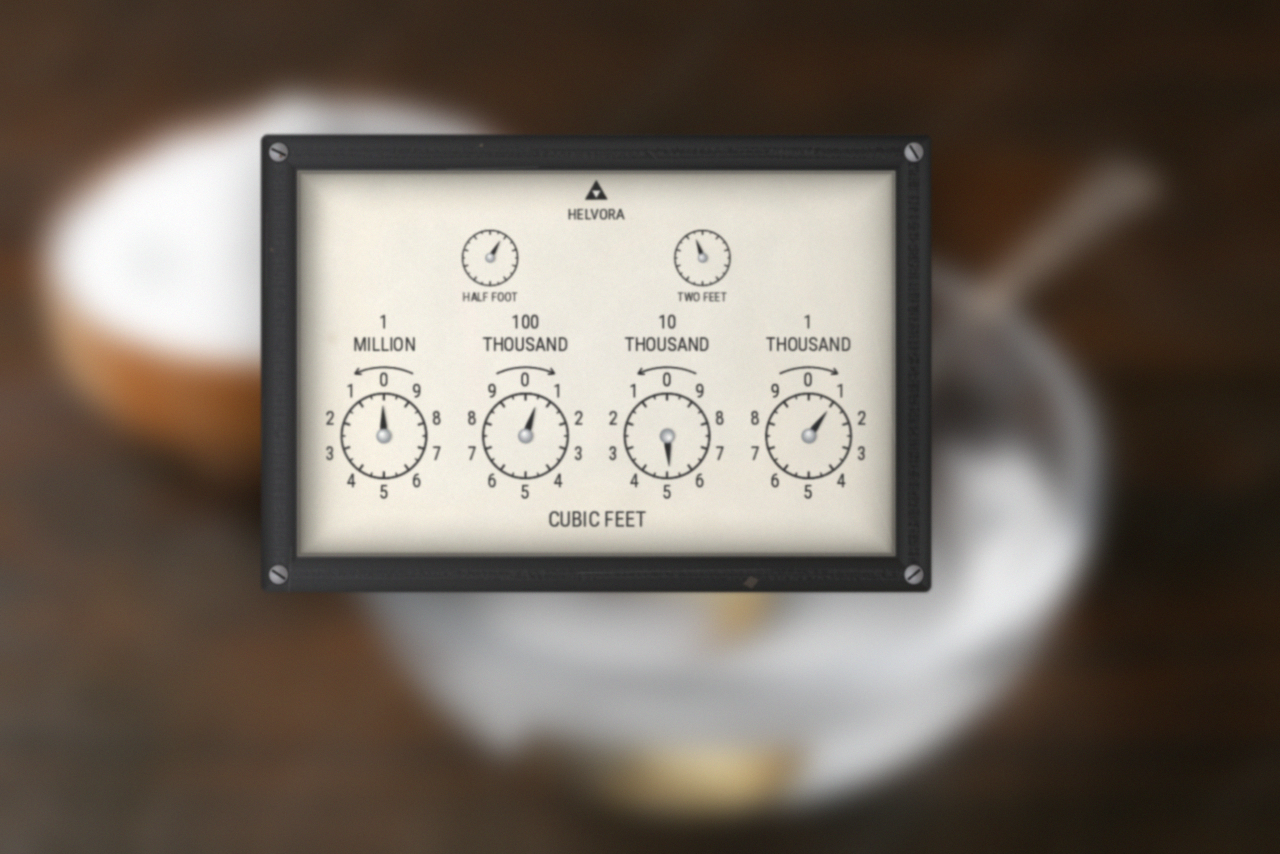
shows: 5100 ft³
